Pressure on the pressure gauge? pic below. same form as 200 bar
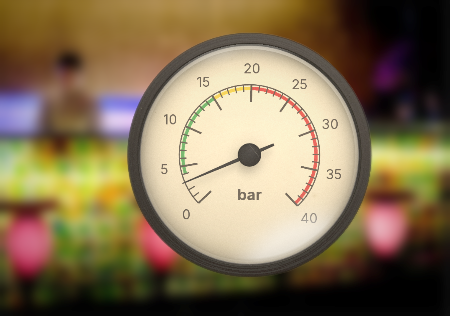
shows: 3 bar
